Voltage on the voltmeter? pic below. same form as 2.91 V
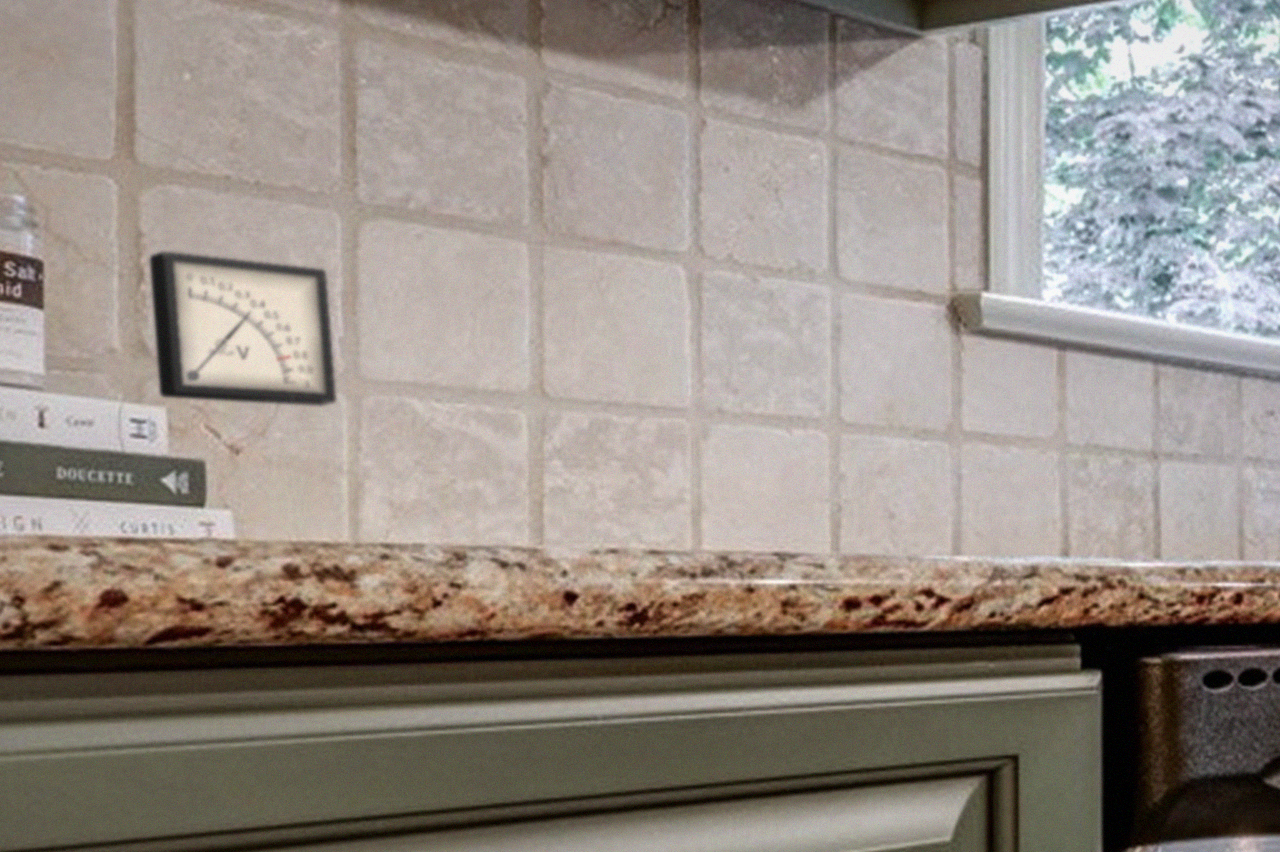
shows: 0.4 V
